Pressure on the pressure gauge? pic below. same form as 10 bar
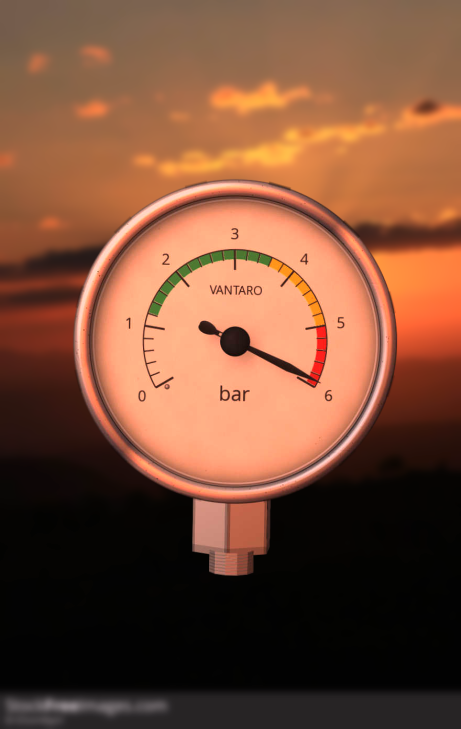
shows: 5.9 bar
